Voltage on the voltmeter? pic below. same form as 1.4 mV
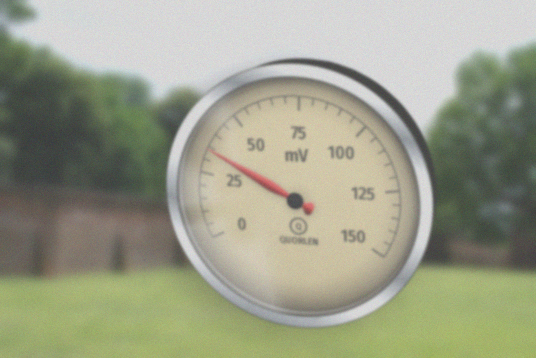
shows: 35 mV
